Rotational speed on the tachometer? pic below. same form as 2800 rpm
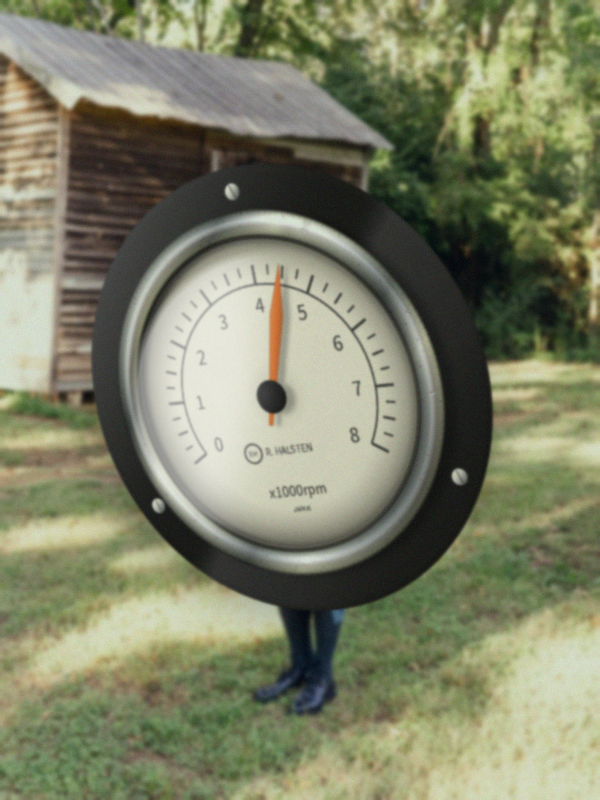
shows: 4500 rpm
